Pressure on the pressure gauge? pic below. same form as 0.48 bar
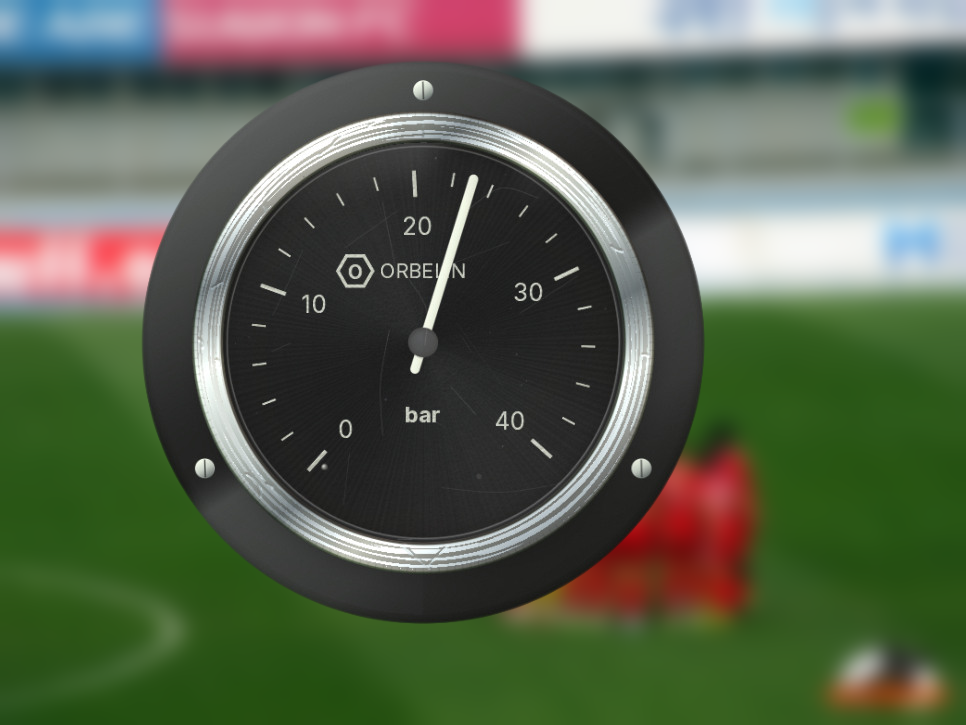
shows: 23 bar
